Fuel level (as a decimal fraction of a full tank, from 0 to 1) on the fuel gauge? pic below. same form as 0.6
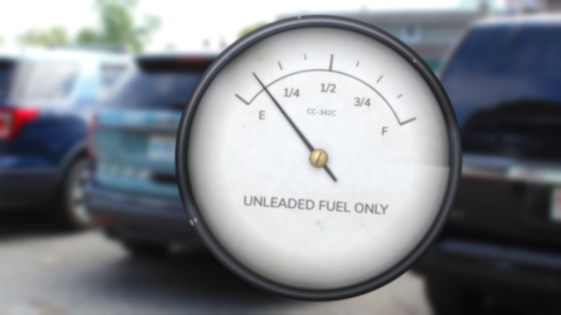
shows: 0.125
